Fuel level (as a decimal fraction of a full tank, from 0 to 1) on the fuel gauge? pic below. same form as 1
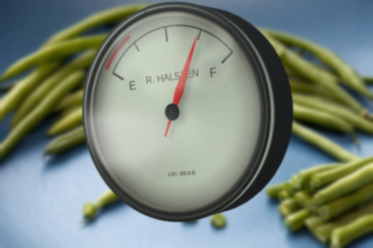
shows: 0.75
